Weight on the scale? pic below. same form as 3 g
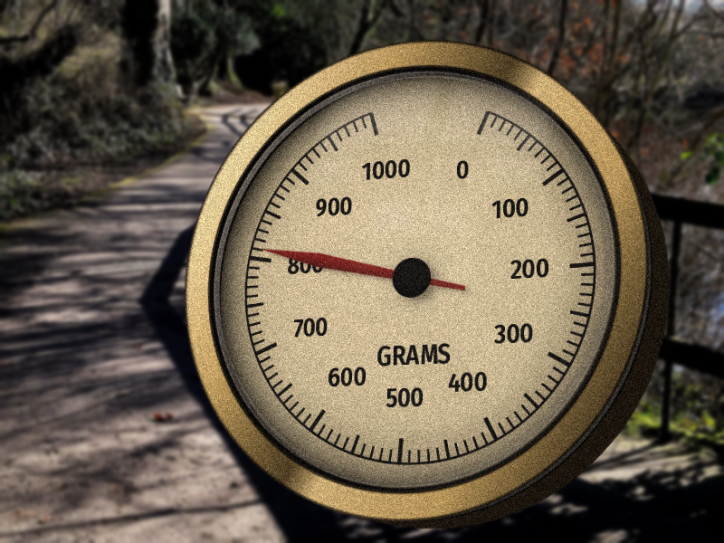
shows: 810 g
